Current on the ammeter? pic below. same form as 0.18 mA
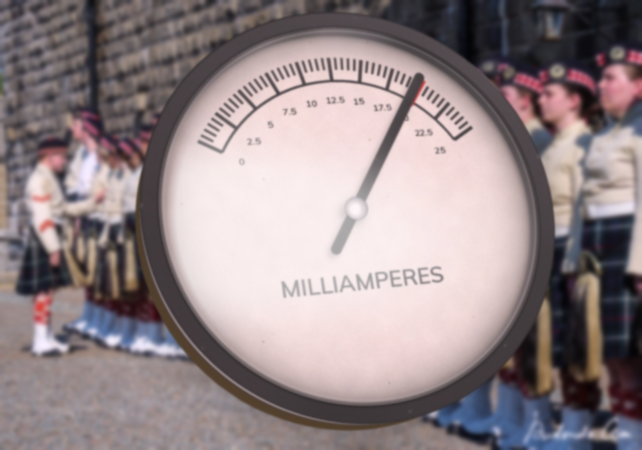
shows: 19.5 mA
